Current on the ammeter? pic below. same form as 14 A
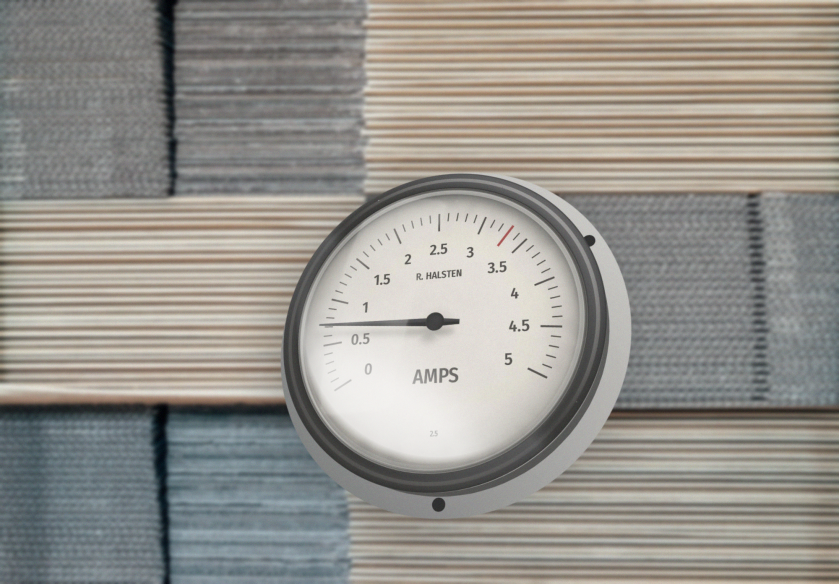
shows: 0.7 A
